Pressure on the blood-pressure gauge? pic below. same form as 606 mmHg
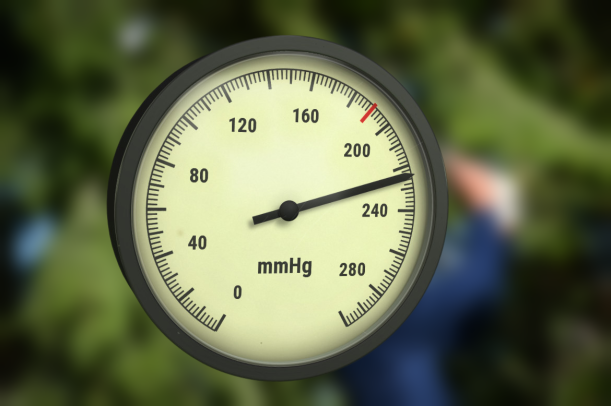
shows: 224 mmHg
